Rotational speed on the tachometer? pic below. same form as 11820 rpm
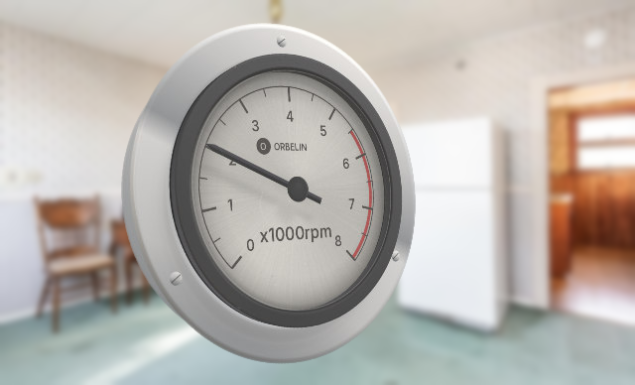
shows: 2000 rpm
